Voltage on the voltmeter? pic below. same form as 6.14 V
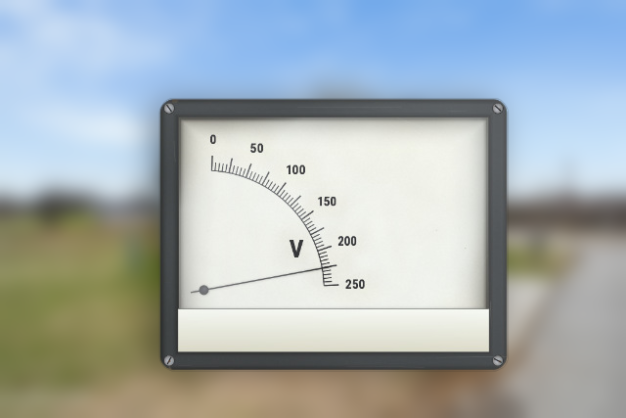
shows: 225 V
